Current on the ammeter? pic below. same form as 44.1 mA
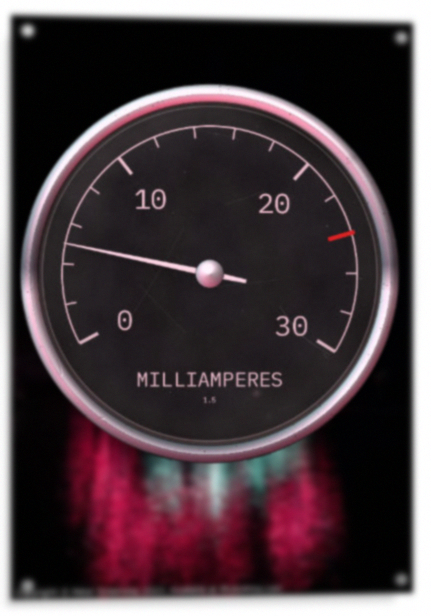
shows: 5 mA
